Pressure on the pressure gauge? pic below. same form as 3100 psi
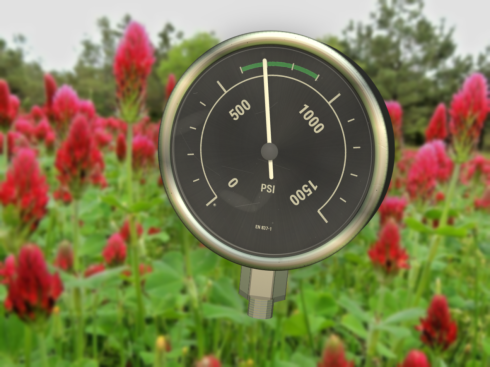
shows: 700 psi
